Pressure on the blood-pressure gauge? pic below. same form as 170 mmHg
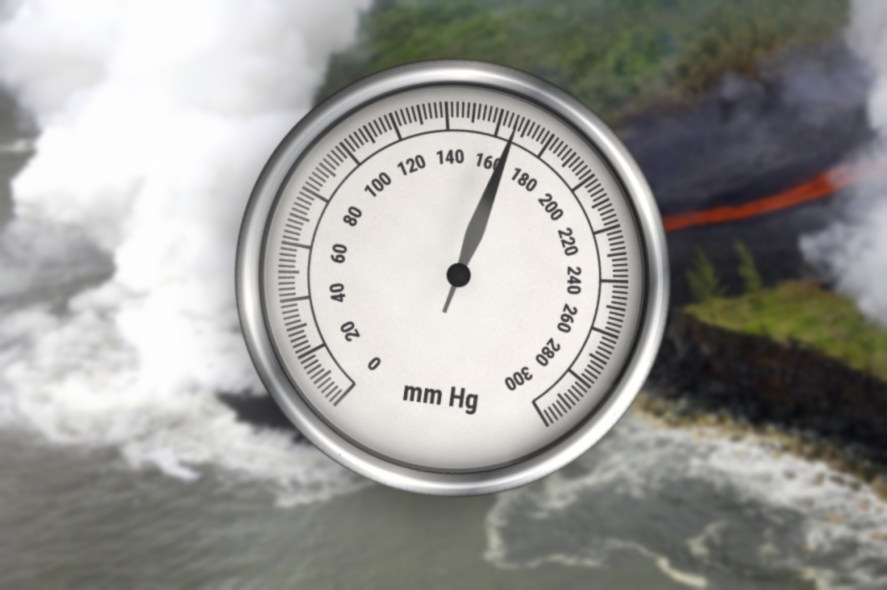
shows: 166 mmHg
